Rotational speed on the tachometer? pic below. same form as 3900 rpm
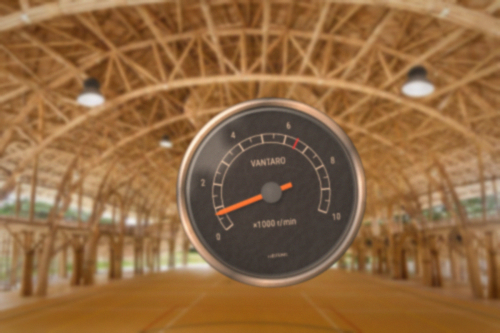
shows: 750 rpm
